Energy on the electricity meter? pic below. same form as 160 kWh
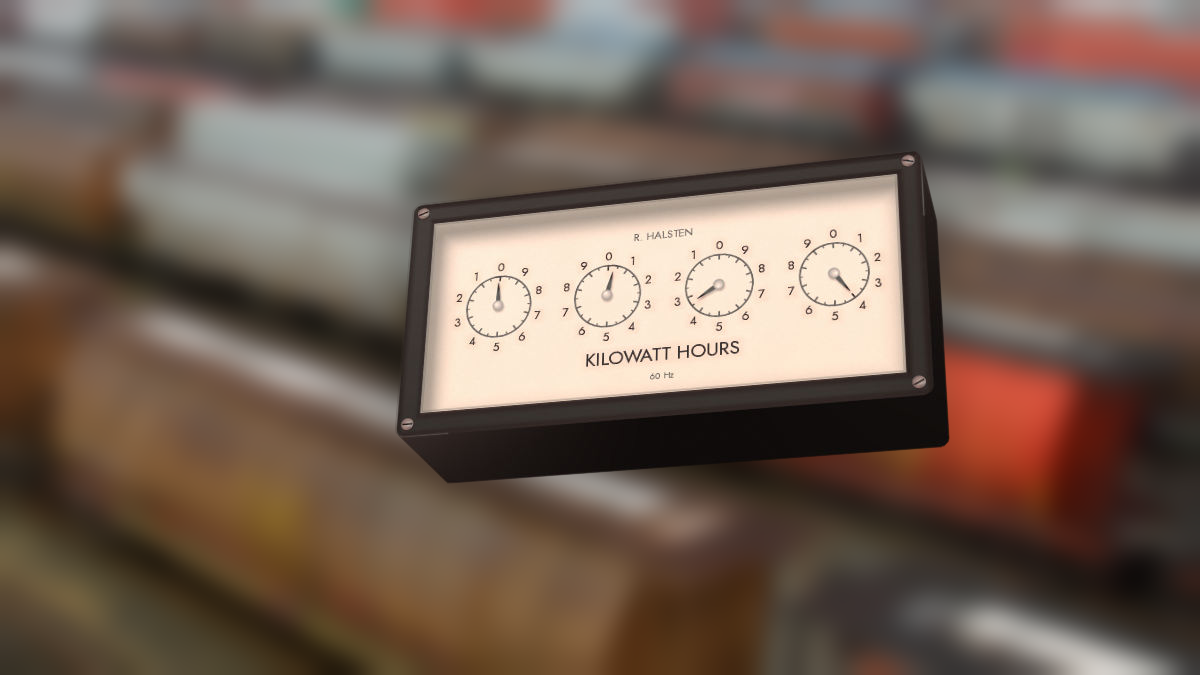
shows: 34 kWh
